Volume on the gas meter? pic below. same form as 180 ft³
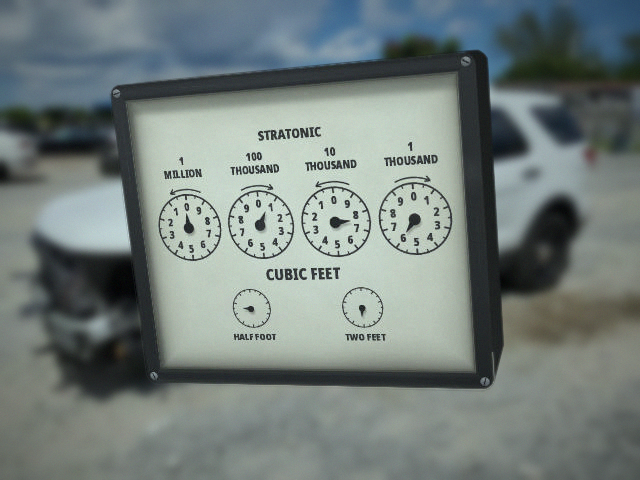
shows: 7600 ft³
